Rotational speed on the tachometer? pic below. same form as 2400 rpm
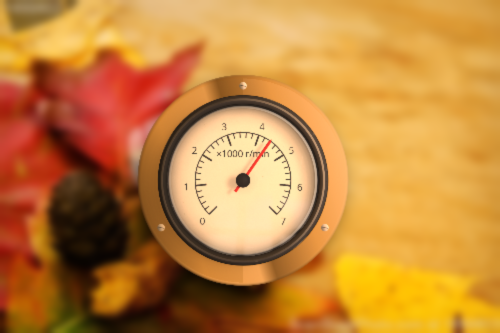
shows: 4400 rpm
